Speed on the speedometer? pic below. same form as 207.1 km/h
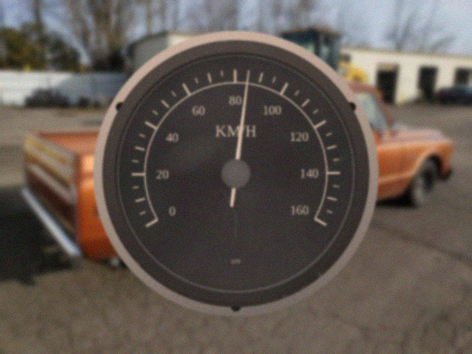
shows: 85 km/h
